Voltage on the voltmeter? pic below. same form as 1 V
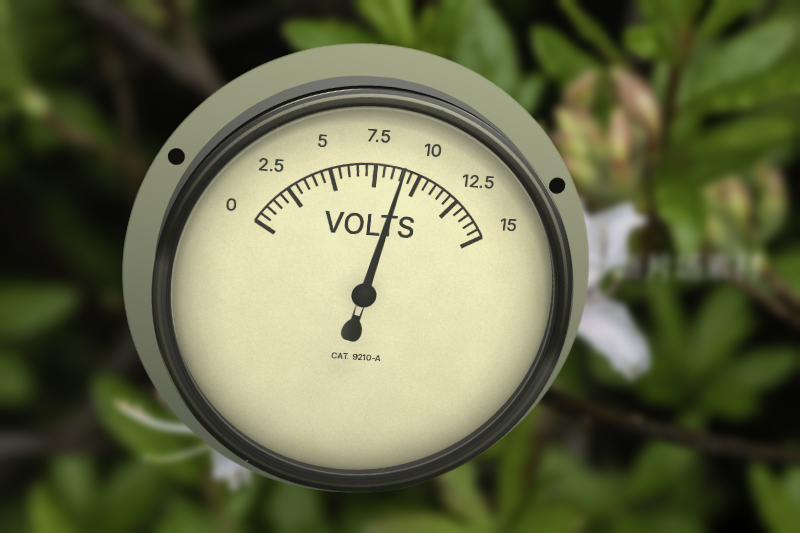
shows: 9 V
